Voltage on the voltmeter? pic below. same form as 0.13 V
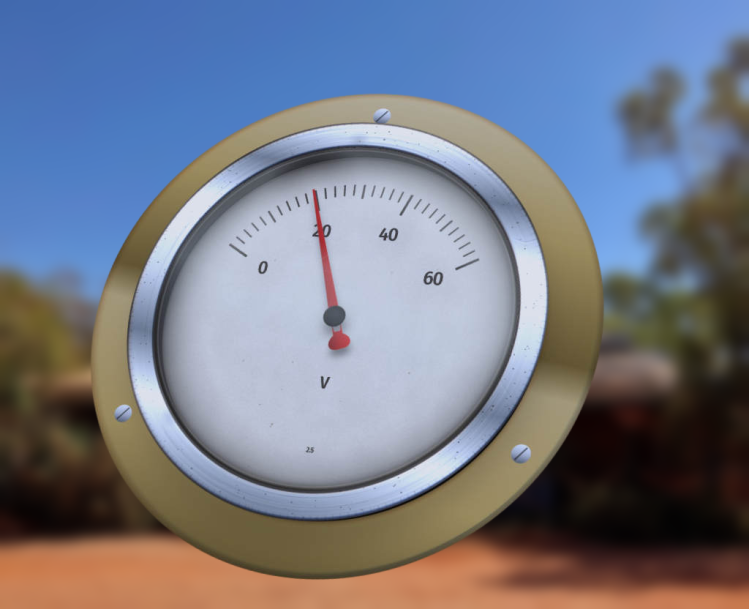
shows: 20 V
